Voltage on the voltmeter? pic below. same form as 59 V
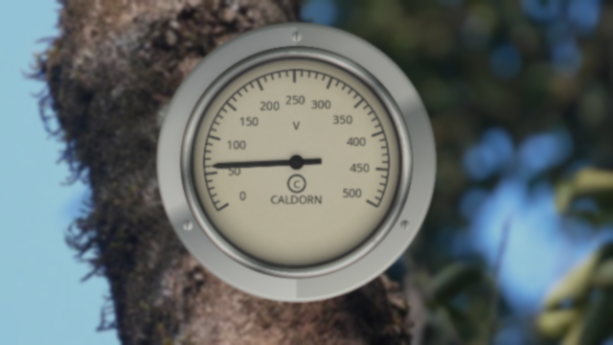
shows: 60 V
